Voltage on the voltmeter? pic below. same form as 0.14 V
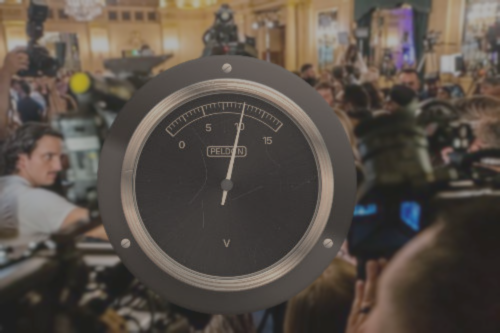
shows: 10 V
